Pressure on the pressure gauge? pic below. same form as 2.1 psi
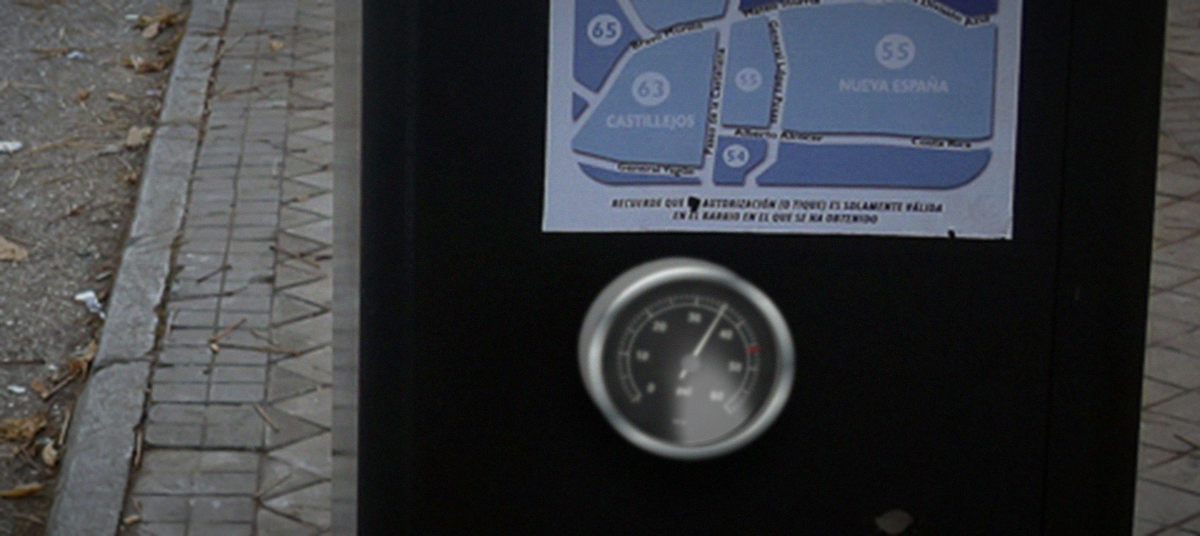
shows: 35 psi
